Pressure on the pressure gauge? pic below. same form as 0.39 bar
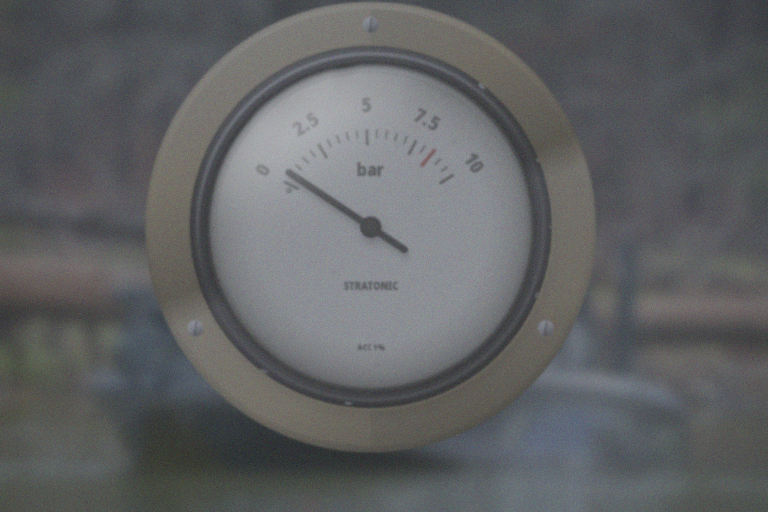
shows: 0.5 bar
